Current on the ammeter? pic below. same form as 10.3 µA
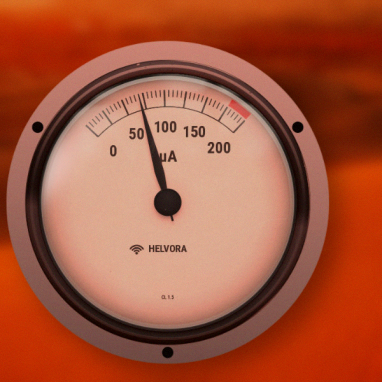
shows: 70 µA
